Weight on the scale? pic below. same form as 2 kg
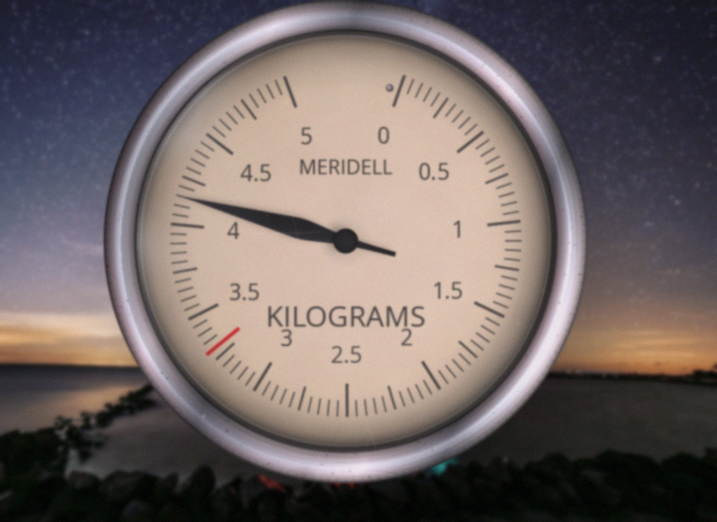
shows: 4.15 kg
